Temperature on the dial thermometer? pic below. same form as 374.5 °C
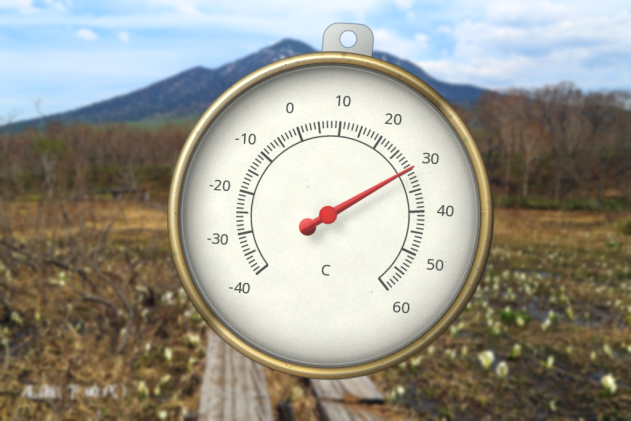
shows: 30 °C
